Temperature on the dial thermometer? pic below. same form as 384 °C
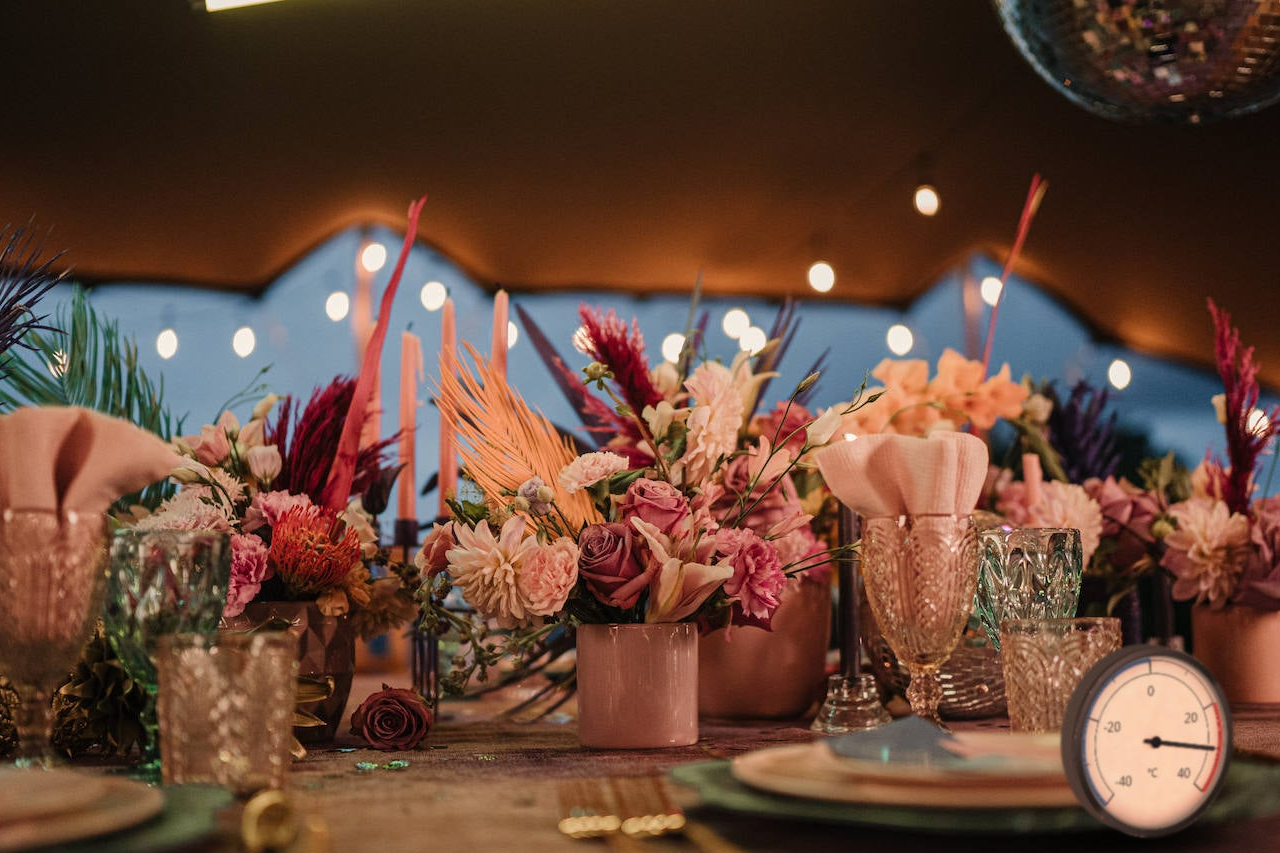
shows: 30 °C
